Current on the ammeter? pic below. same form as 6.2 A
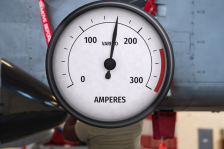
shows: 160 A
